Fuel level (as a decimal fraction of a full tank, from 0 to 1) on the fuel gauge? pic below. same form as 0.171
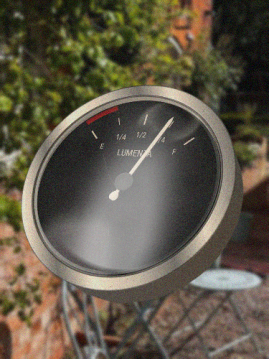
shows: 0.75
